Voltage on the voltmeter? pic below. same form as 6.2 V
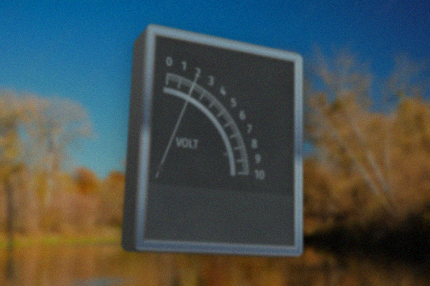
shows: 2 V
